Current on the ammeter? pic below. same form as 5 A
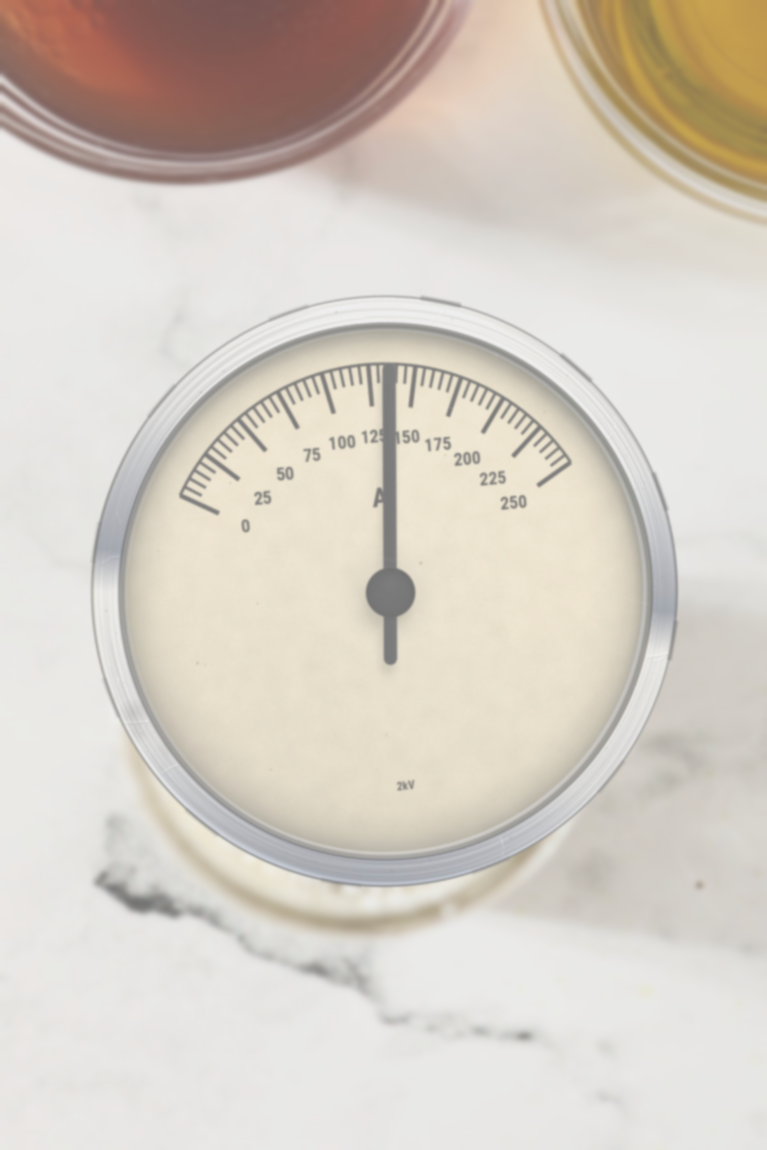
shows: 135 A
